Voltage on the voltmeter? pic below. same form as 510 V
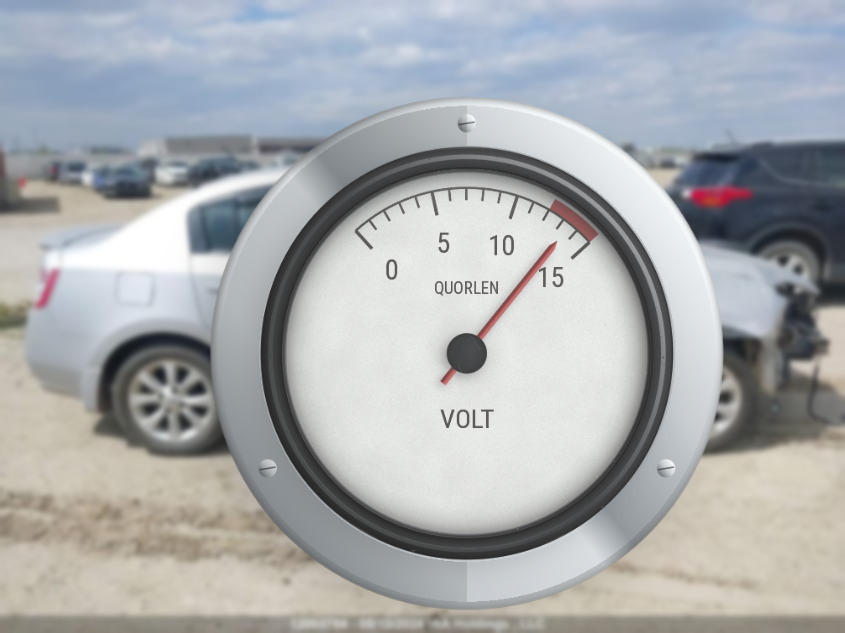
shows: 13.5 V
